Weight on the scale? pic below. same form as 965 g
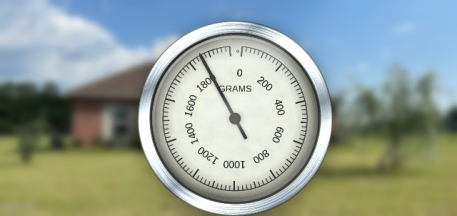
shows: 1860 g
